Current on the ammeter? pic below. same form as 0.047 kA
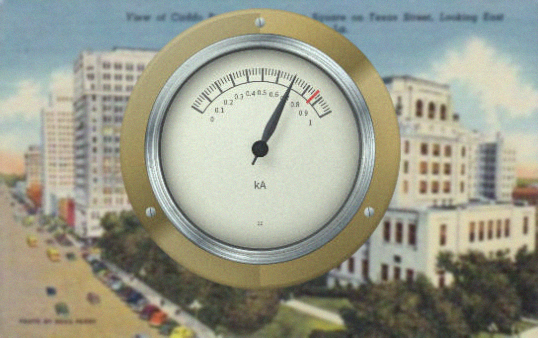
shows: 0.7 kA
